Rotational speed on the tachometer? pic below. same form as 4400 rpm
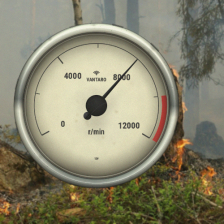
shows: 8000 rpm
